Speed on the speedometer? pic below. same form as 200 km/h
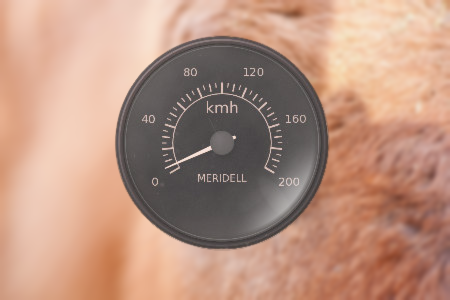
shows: 5 km/h
